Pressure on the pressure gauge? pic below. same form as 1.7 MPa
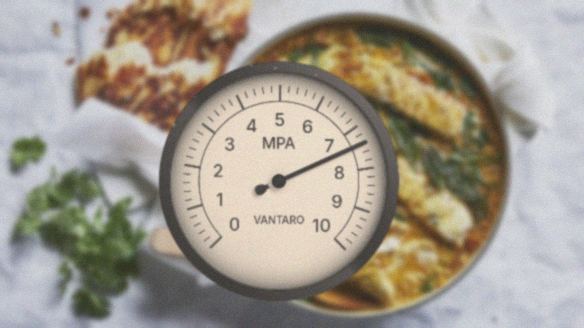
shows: 7.4 MPa
